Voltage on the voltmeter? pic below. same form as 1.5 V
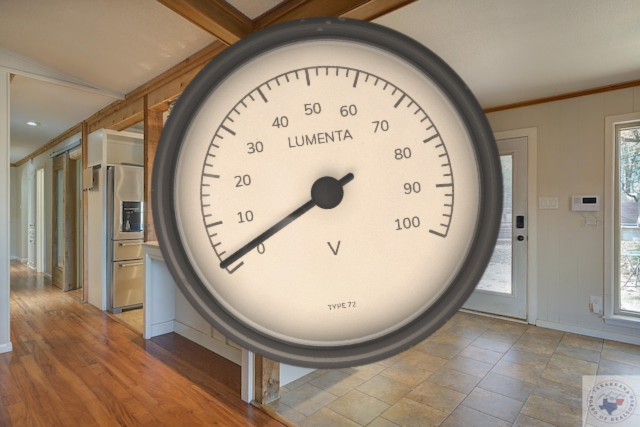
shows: 2 V
